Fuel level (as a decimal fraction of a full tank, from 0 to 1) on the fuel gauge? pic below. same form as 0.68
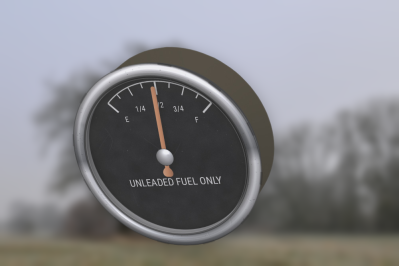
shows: 0.5
